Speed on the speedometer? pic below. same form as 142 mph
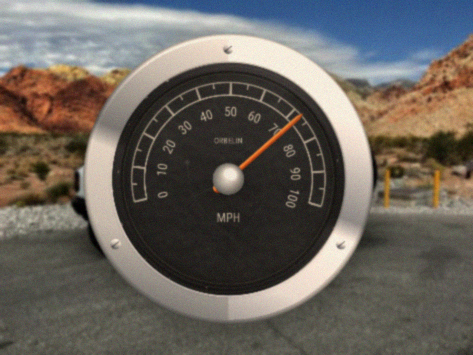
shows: 72.5 mph
